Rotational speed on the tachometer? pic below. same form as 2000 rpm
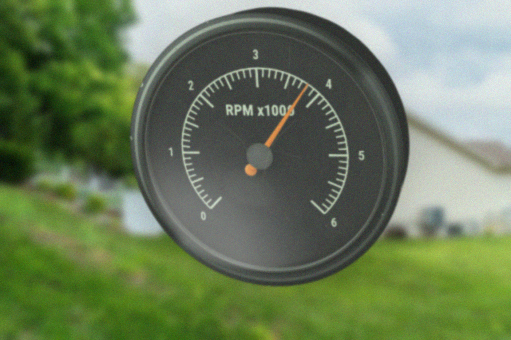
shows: 3800 rpm
